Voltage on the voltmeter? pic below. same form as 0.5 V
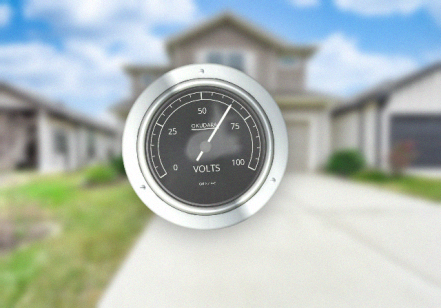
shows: 65 V
